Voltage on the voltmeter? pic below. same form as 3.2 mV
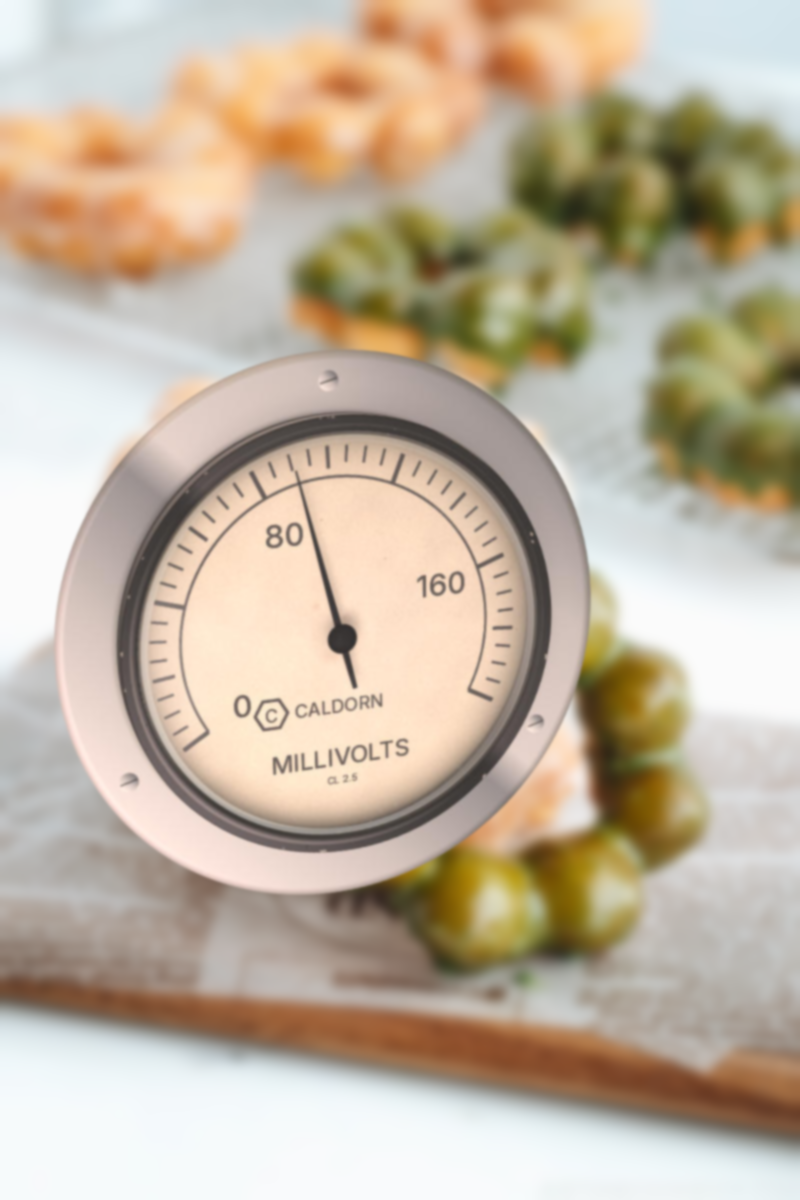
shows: 90 mV
